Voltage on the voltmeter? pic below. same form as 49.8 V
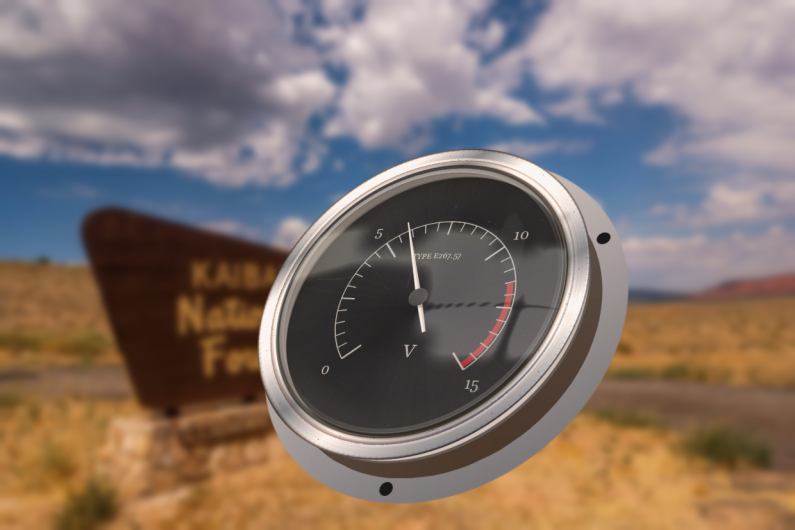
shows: 6 V
